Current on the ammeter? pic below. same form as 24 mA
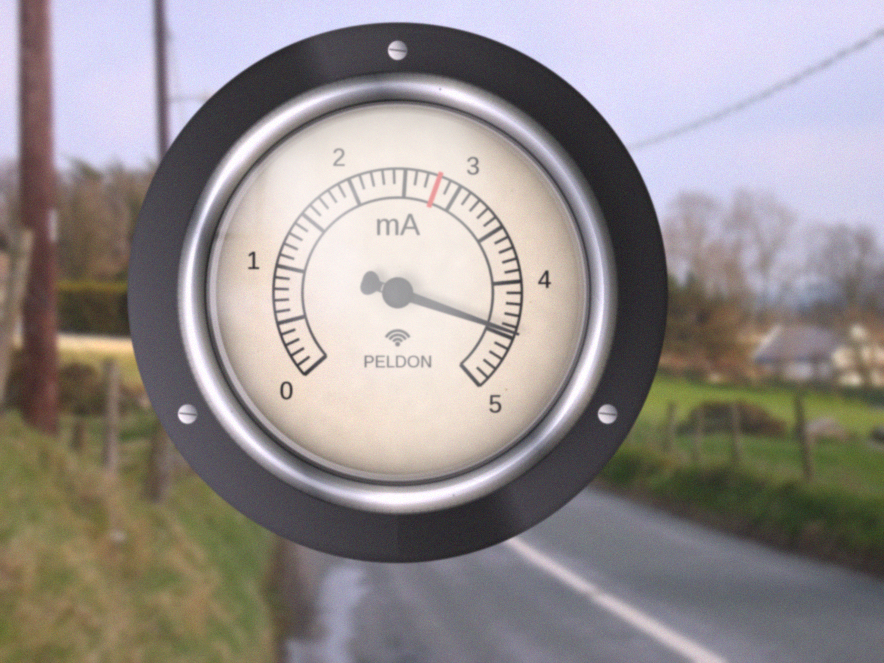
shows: 4.45 mA
